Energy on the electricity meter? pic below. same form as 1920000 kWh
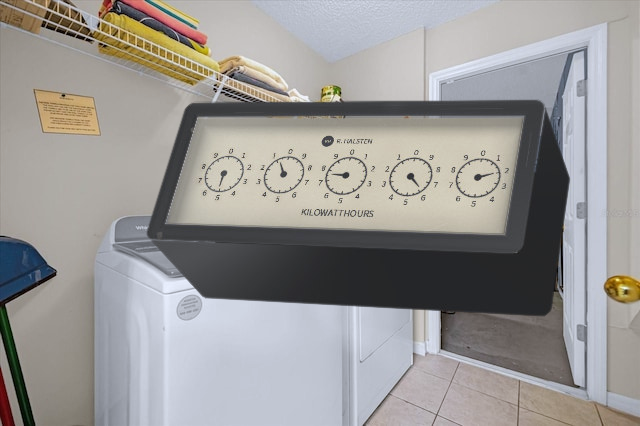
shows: 50762 kWh
